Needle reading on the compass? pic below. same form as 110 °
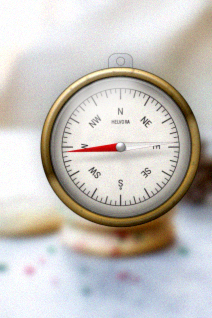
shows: 265 °
